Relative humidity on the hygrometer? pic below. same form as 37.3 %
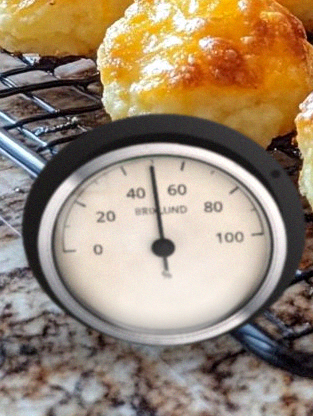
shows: 50 %
